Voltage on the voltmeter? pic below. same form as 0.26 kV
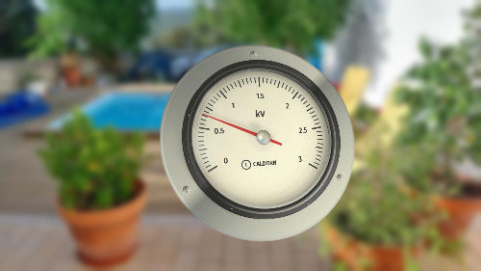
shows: 0.65 kV
